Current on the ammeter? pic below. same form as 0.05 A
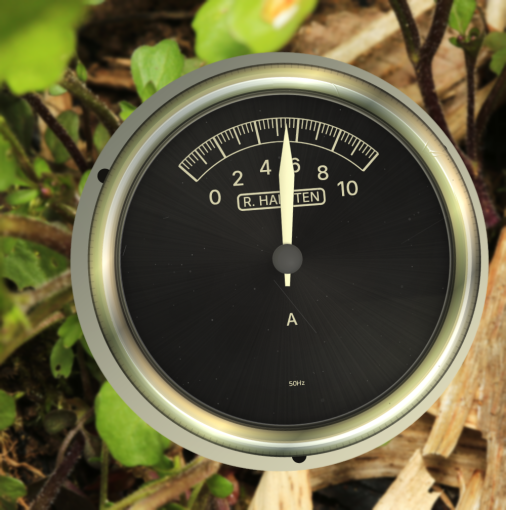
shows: 5.4 A
